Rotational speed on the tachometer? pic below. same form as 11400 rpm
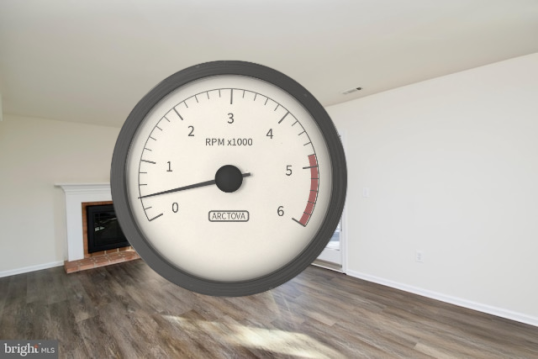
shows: 400 rpm
